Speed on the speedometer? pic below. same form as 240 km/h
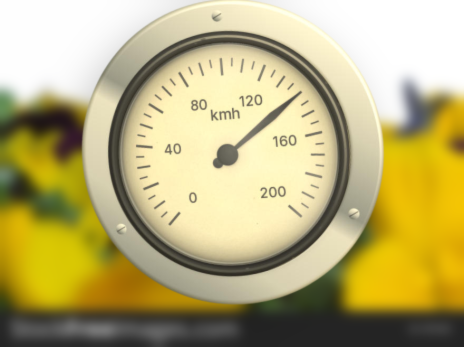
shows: 140 km/h
